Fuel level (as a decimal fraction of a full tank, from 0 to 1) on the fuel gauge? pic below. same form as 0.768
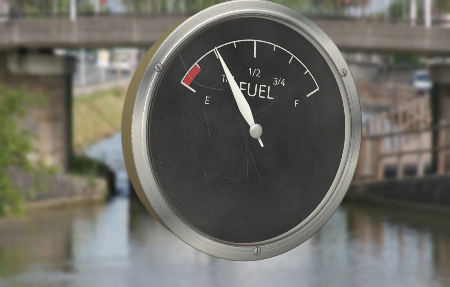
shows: 0.25
